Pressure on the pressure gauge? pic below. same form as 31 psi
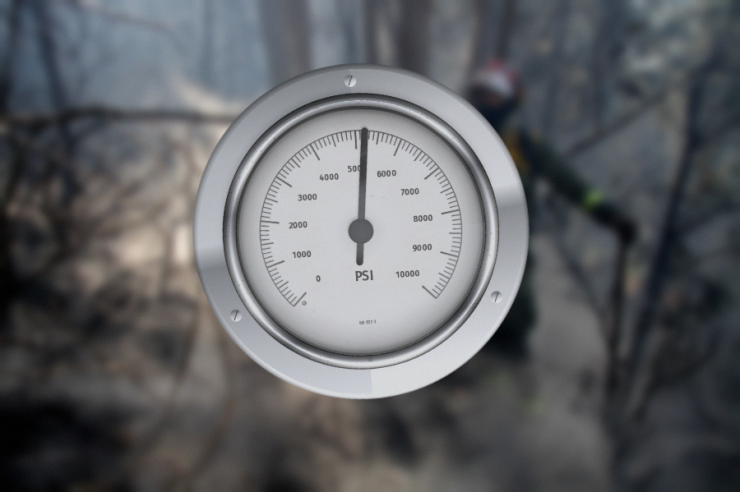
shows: 5200 psi
